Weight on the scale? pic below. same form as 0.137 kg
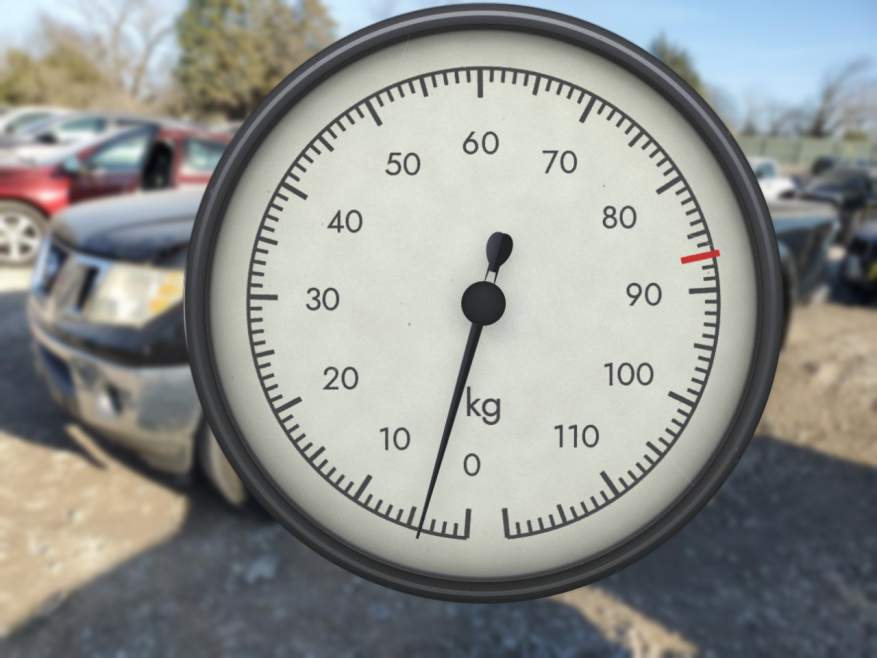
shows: 4 kg
